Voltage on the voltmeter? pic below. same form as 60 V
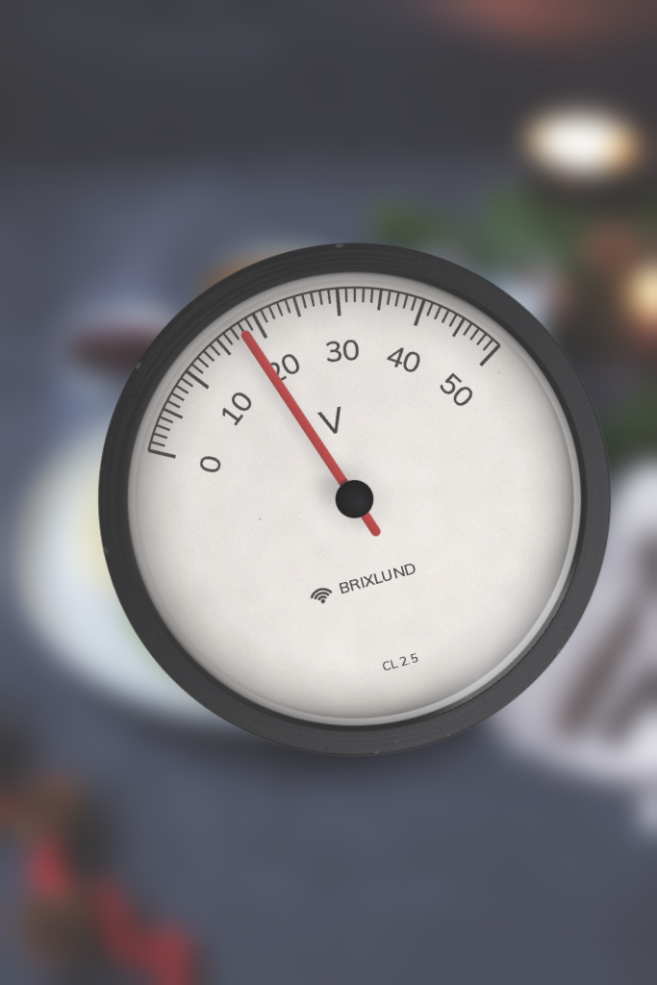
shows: 18 V
